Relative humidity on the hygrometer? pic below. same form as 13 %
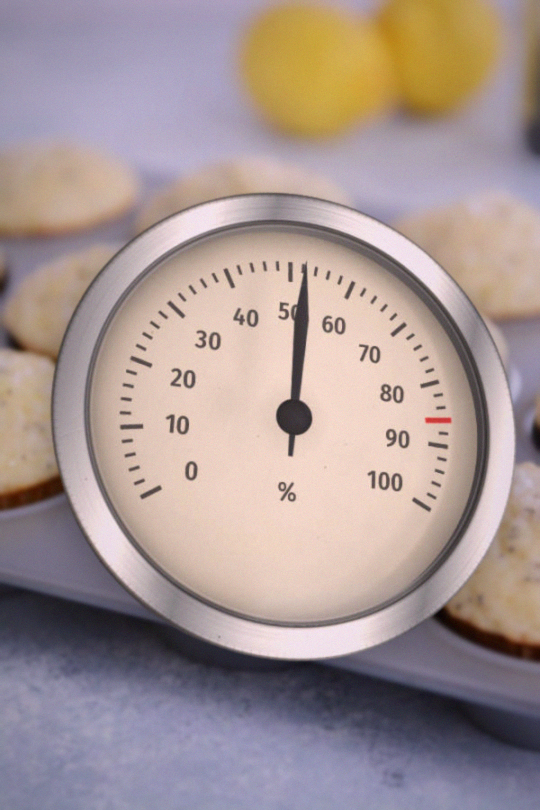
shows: 52 %
